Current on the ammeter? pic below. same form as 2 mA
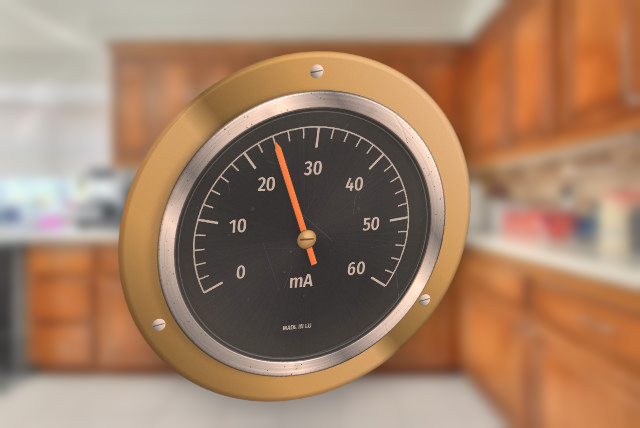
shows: 24 mA
